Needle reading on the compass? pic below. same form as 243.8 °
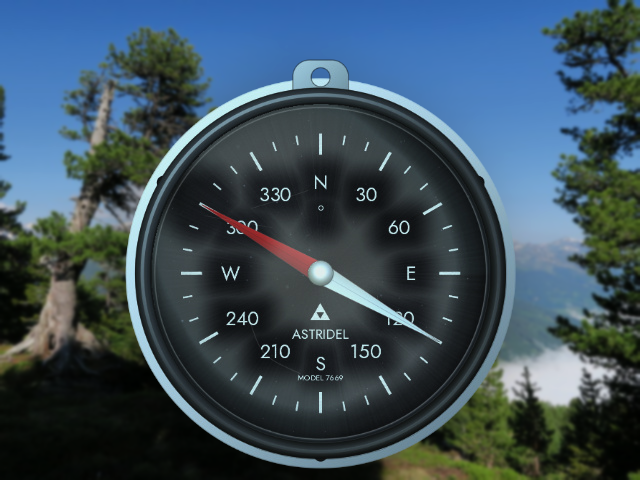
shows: 300 °
